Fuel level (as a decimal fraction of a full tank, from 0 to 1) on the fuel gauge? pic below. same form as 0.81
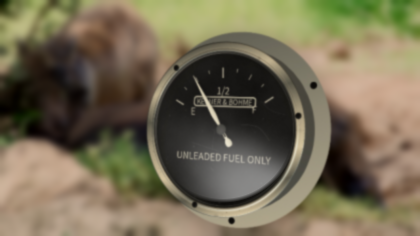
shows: 0.25
